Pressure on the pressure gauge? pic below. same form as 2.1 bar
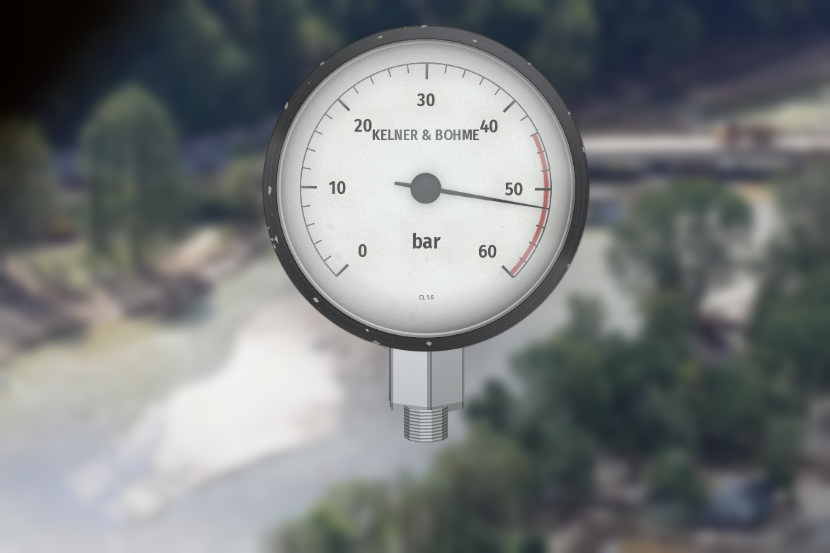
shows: 52 bar
